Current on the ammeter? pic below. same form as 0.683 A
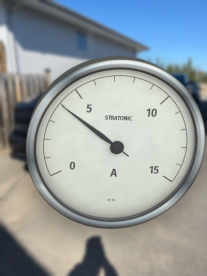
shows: 4 A
